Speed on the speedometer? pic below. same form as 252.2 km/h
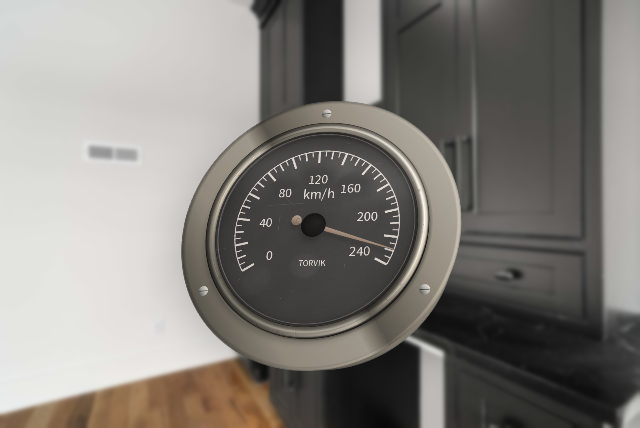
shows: 230 km/h
